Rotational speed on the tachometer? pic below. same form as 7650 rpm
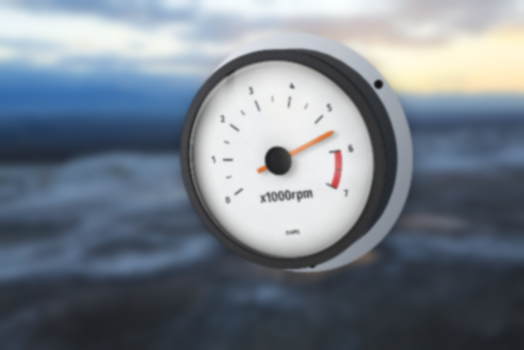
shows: 5500 rpm
